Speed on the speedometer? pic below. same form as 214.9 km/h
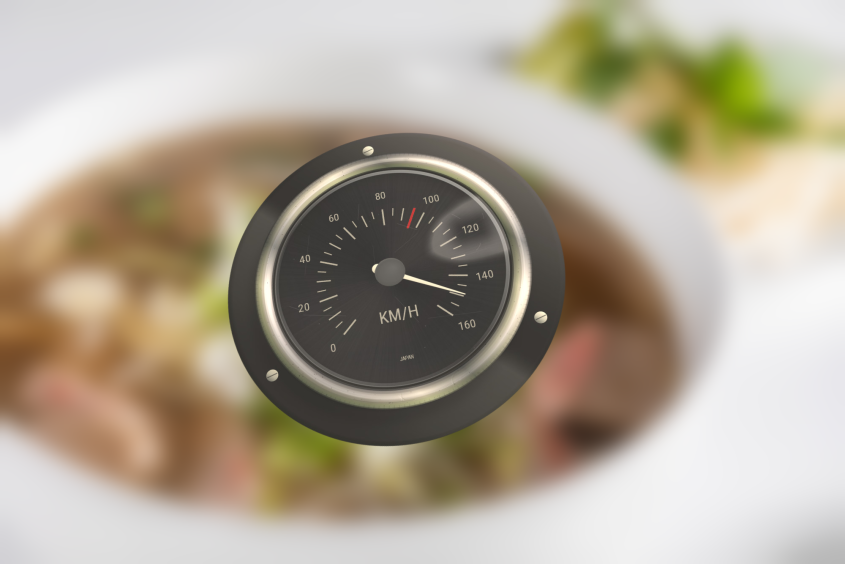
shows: 150 km/h
